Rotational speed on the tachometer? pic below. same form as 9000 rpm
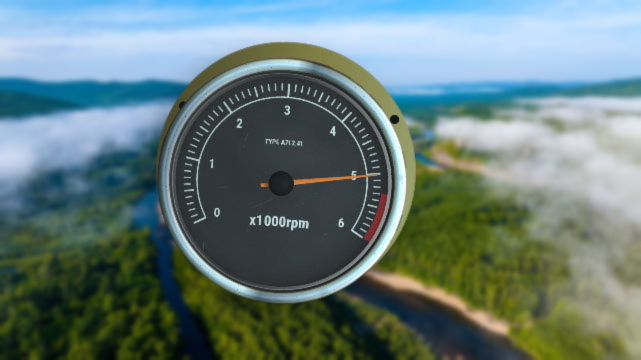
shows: 5000 rpm
